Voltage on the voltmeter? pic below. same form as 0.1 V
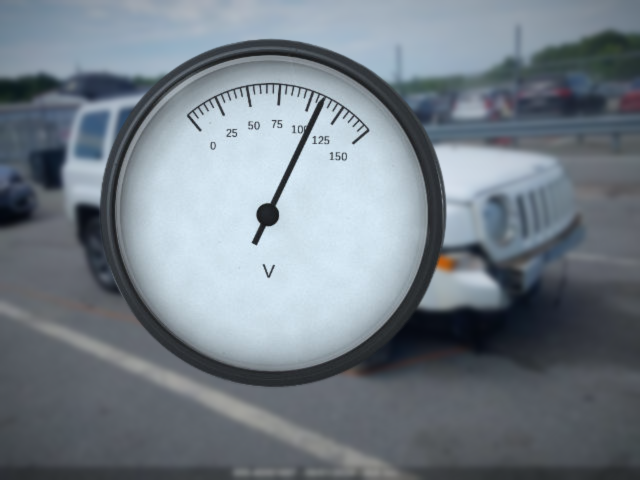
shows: 110 V
